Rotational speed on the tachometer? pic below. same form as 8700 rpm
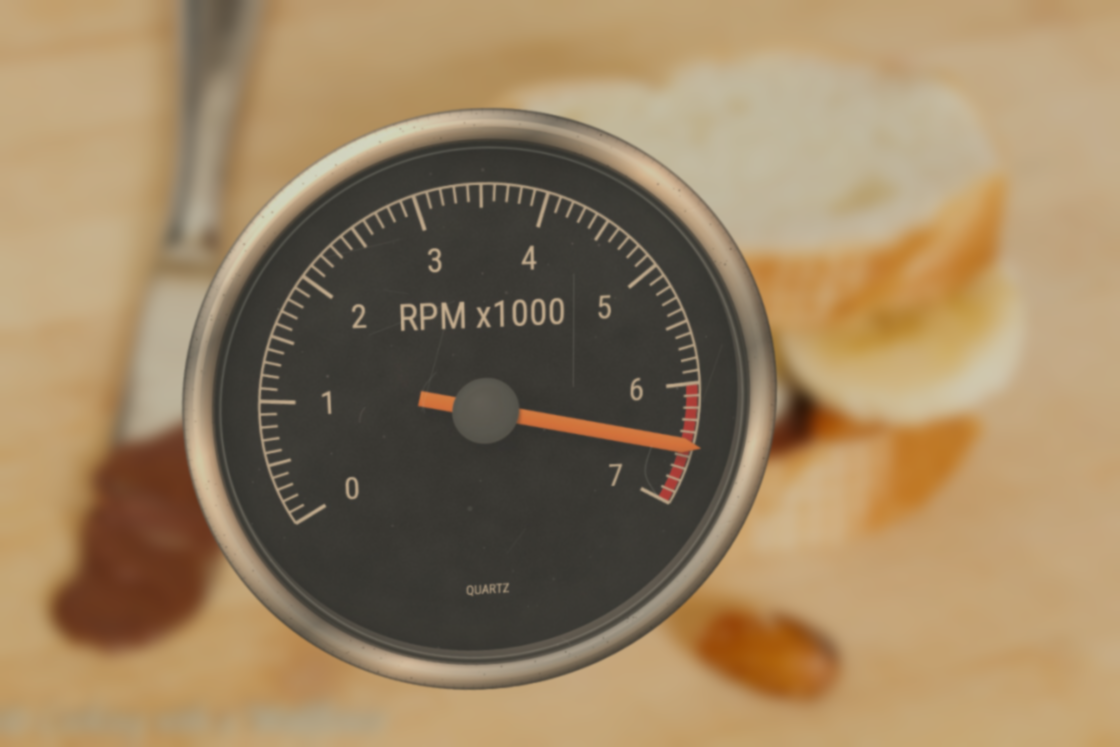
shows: 6500 rpm
